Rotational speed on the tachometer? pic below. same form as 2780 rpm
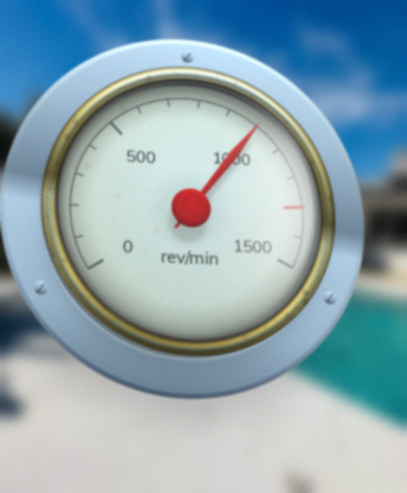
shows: 1000 rpm
